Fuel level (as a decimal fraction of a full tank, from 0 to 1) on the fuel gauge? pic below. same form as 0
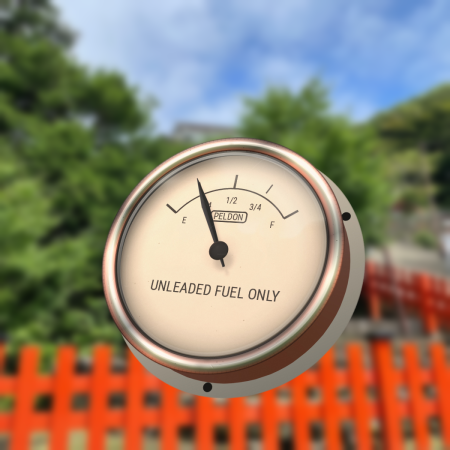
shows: 0.25
